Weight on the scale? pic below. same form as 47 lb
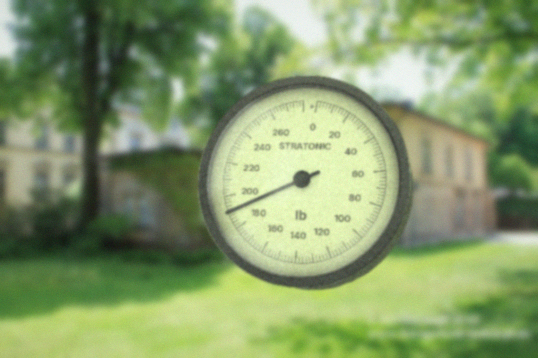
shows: 190 lb
